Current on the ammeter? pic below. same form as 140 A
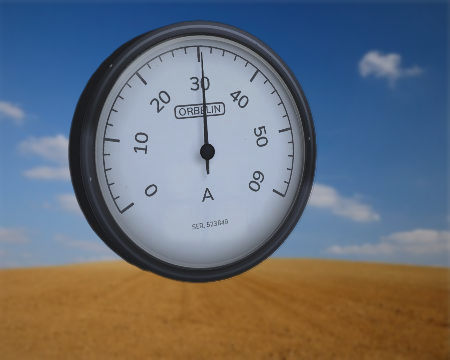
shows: 30 A
